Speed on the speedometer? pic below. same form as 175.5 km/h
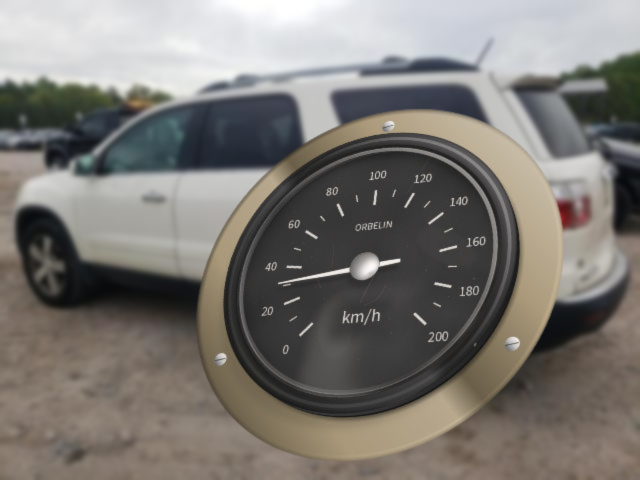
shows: 30 km/h
